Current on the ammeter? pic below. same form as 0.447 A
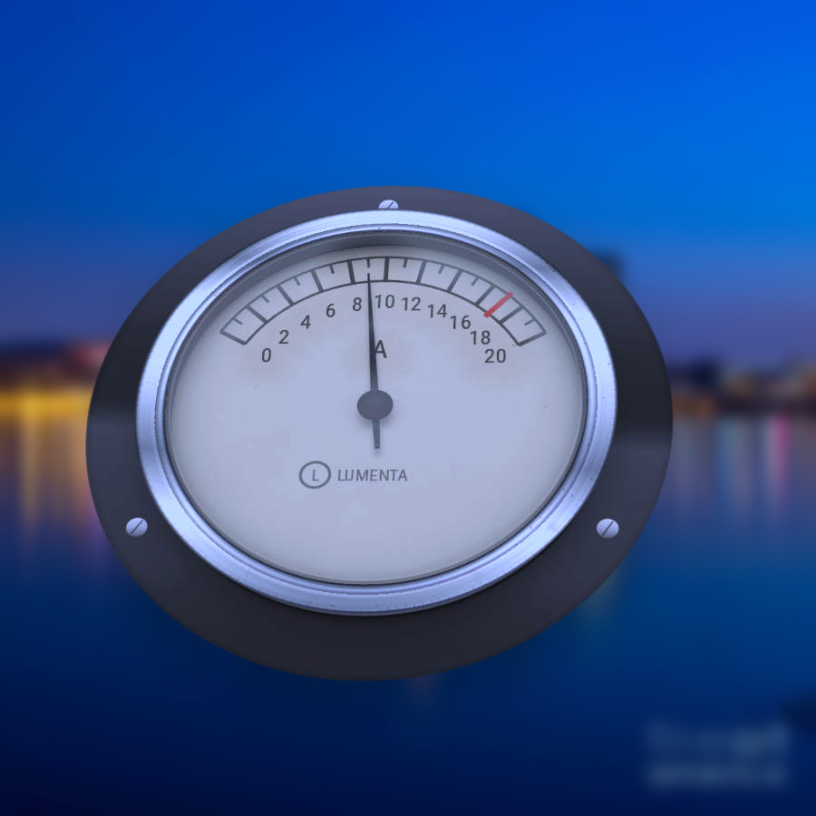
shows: 9 A
